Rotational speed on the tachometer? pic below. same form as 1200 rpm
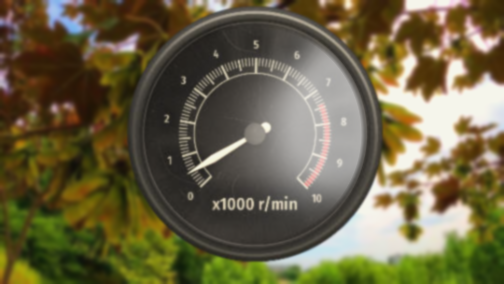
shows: 500 rpm
